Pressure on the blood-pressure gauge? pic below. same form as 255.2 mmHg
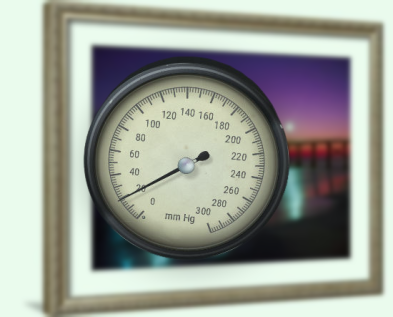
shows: 20 mmHg
